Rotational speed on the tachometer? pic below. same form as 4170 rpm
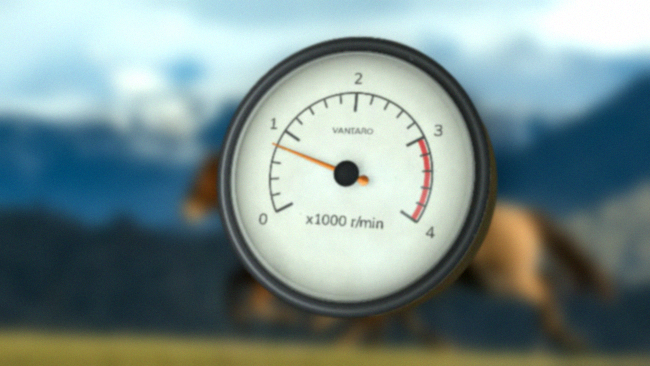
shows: 800 rpm
